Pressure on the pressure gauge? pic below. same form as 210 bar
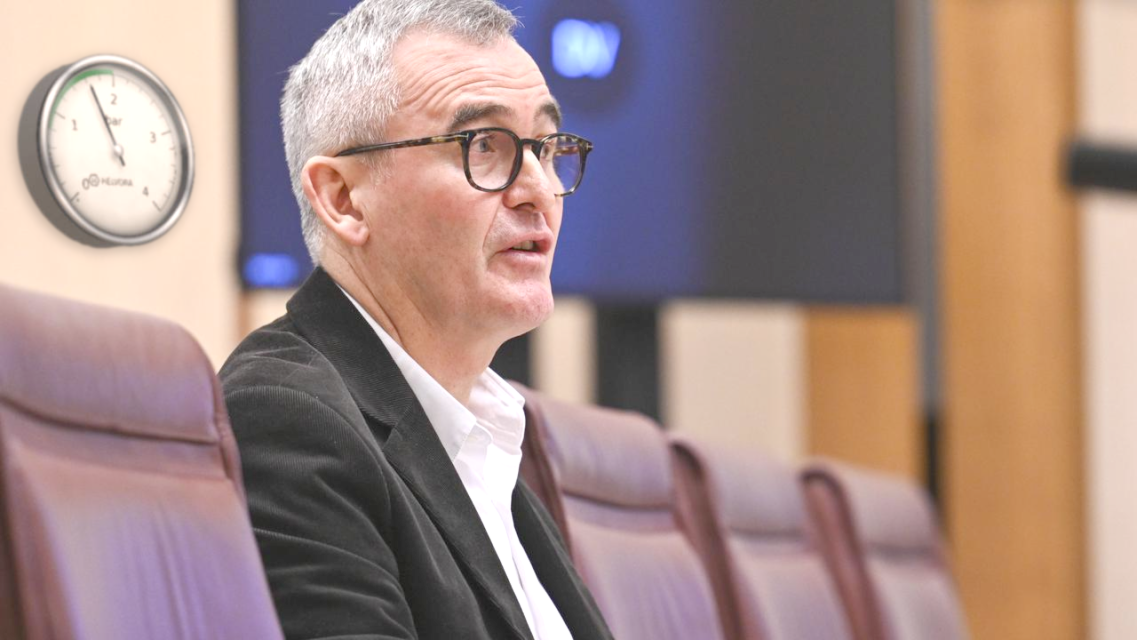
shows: 1.6 bar
